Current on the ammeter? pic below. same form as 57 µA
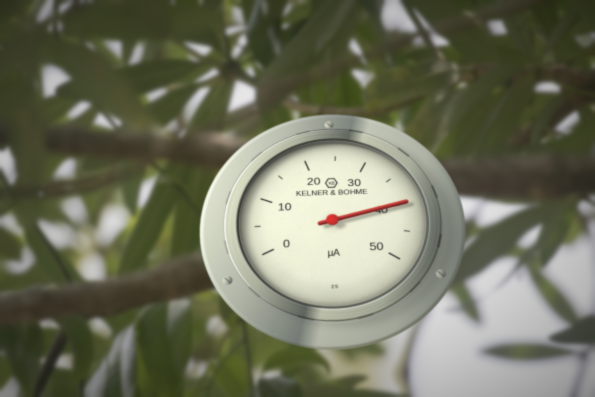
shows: 40 µA
